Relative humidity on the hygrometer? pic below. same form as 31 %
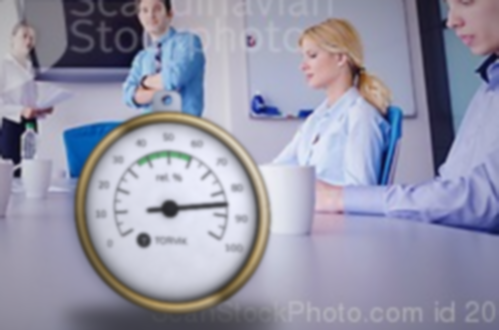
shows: 85 %
